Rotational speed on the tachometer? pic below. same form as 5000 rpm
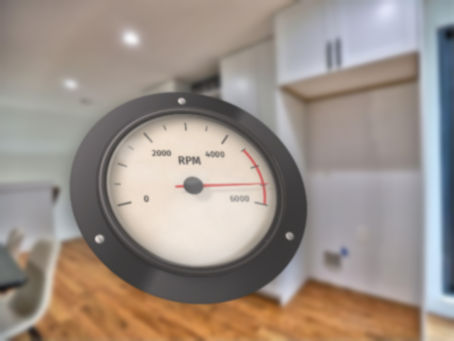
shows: 5500 rpm
